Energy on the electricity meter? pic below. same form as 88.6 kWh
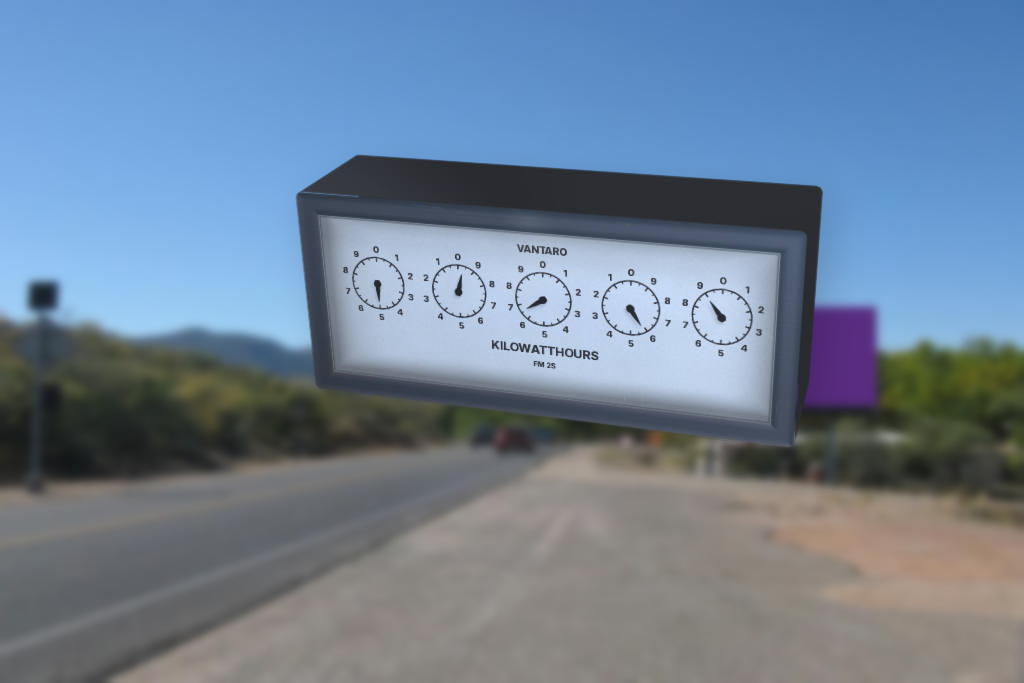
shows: 49659 kWh
